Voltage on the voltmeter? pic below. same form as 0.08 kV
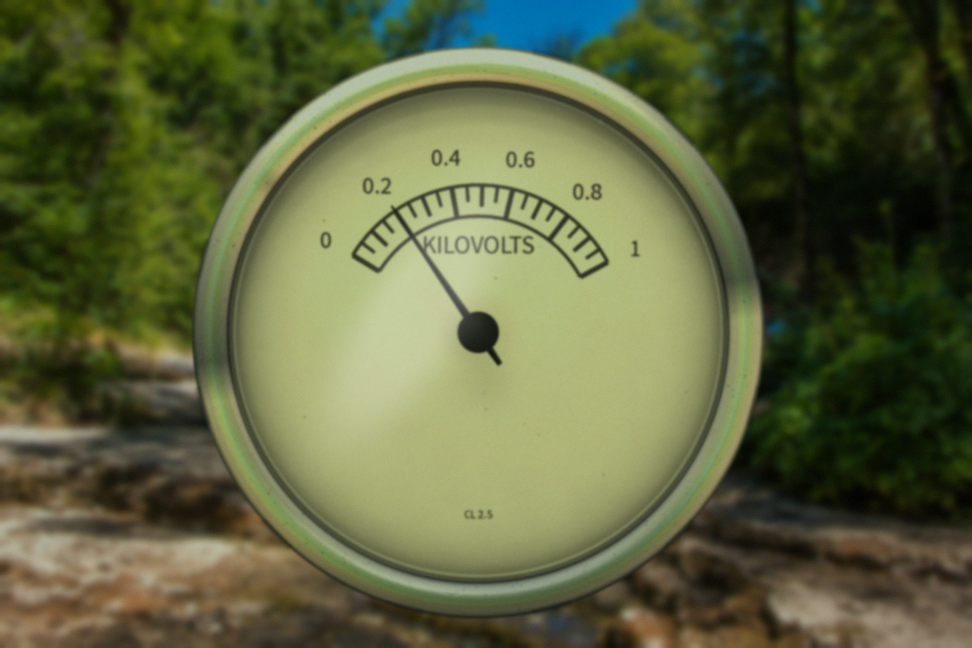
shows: 0.2 kV
